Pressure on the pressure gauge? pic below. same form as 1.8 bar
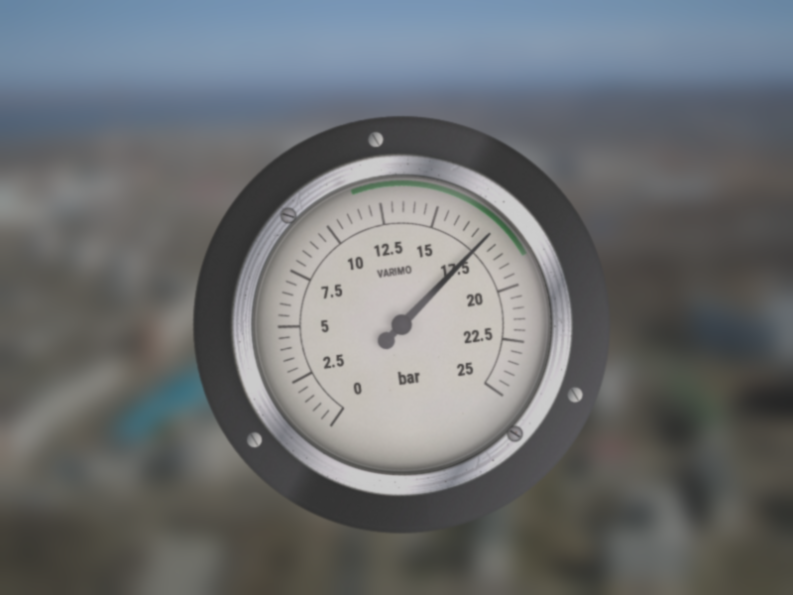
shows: 17.5 bar
